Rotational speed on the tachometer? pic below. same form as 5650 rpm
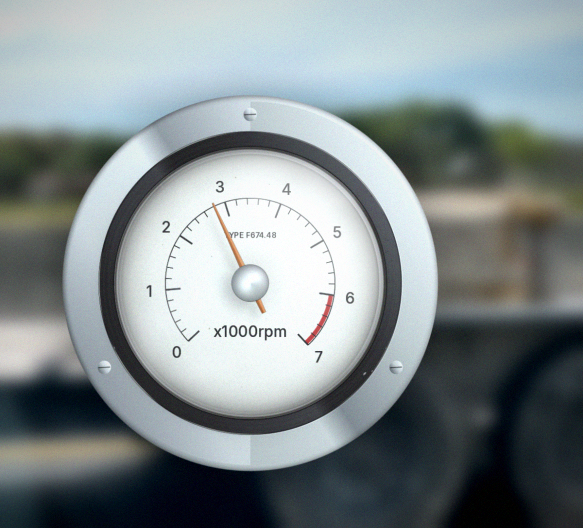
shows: 2800 rpm
